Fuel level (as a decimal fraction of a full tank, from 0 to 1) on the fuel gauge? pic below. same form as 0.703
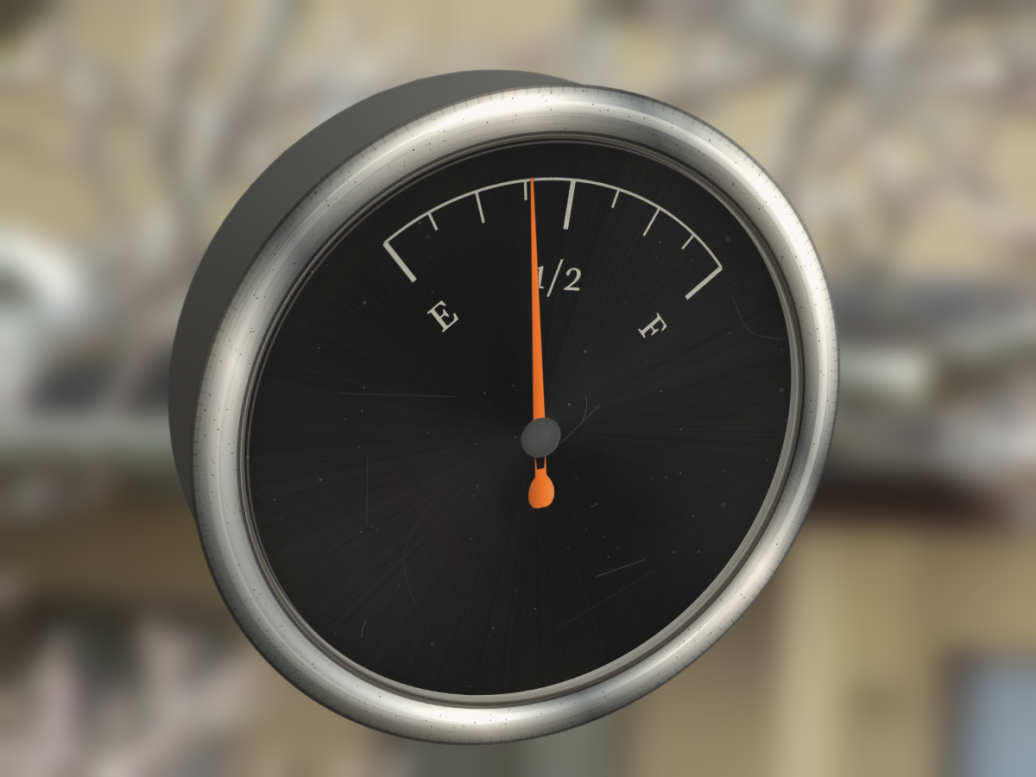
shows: 0.375
